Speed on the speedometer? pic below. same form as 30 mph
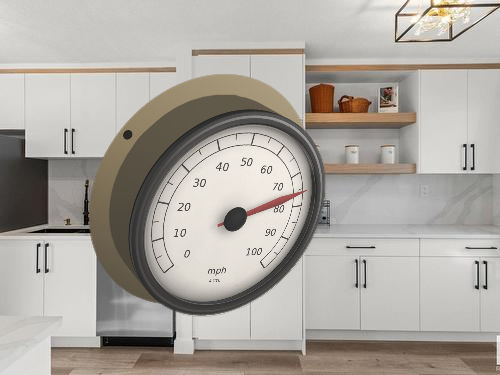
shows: 75 mph
